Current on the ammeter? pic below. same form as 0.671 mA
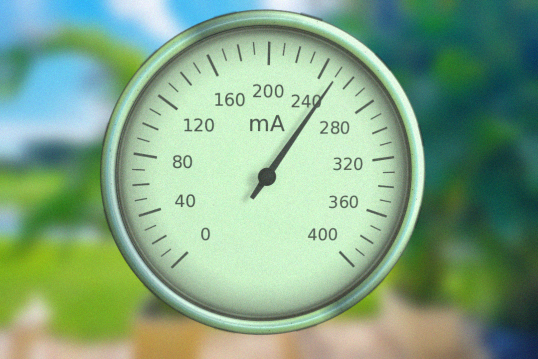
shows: 250 mA
